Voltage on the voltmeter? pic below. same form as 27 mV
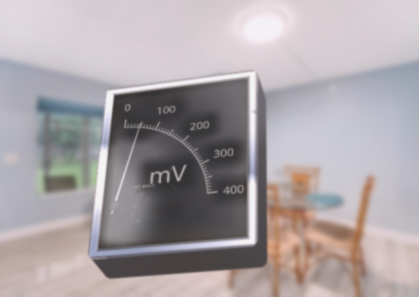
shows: 50 mV
